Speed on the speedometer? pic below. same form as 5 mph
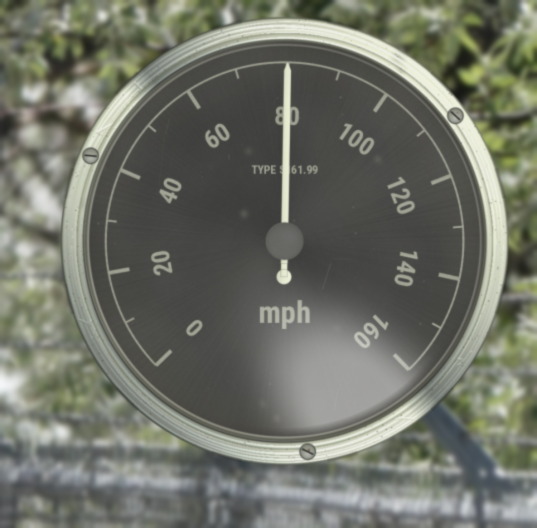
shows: 80 mph
